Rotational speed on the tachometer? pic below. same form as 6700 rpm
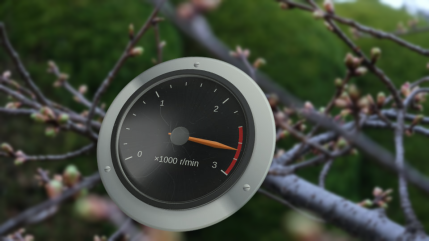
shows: 2700 rpm
